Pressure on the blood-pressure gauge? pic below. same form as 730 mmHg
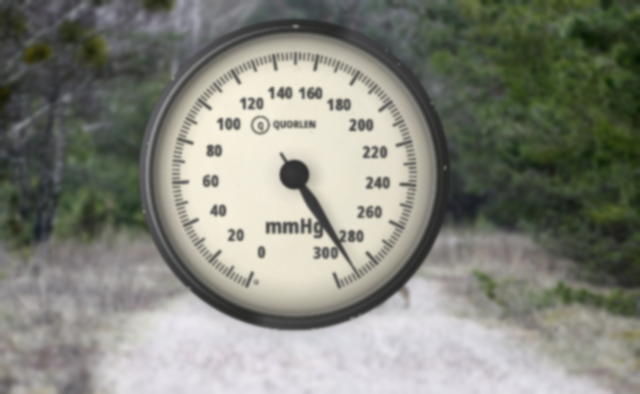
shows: 290 mmHg
